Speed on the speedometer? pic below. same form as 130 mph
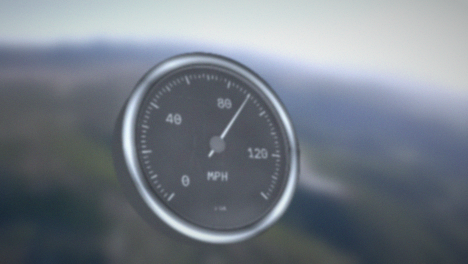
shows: 90 mph
